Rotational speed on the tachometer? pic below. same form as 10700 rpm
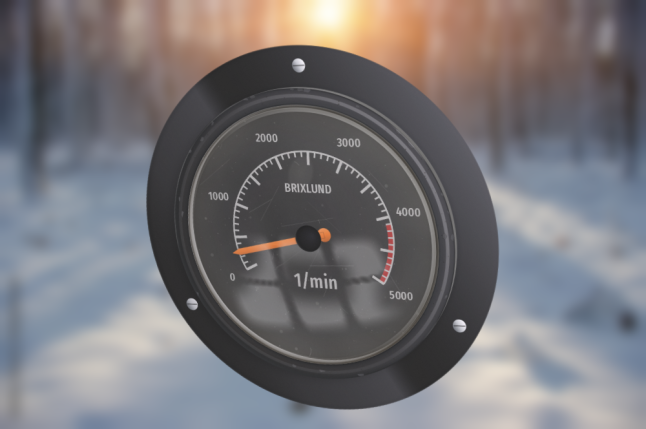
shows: 300 rpm
